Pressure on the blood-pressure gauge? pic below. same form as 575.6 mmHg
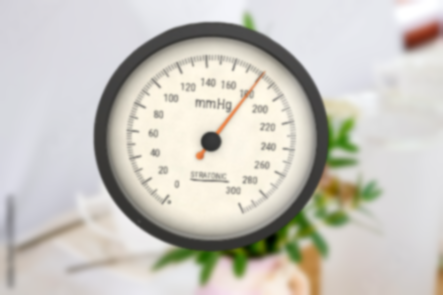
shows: 180 mmHg
